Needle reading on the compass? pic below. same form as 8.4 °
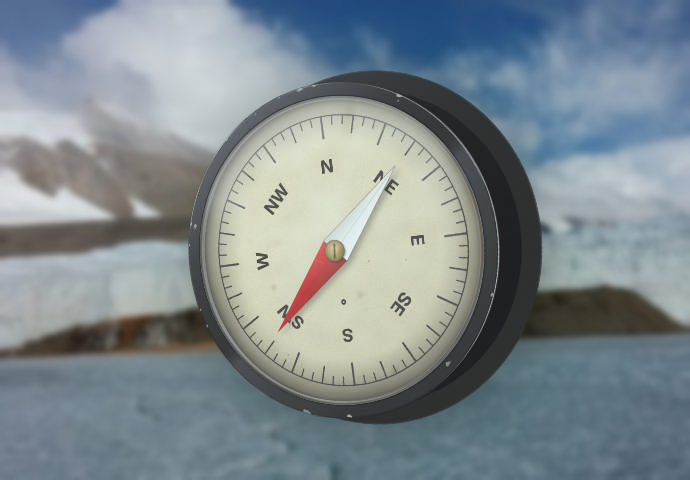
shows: 225 °
